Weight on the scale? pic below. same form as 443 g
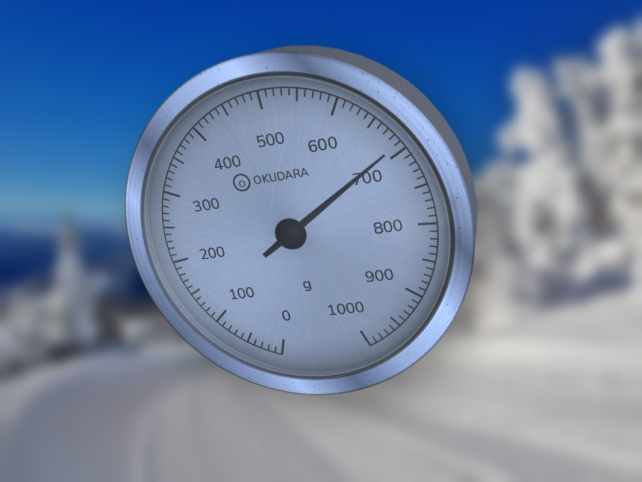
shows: 690 g
